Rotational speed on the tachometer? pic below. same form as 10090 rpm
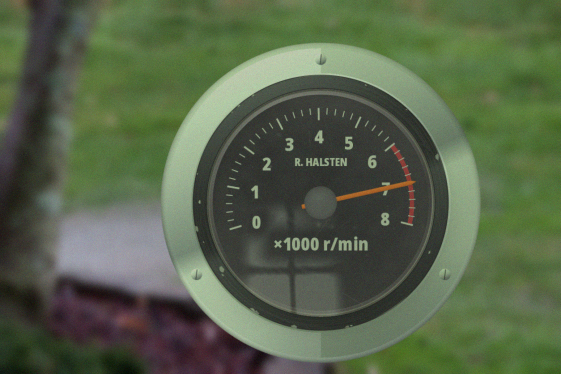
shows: 7000 rpm
